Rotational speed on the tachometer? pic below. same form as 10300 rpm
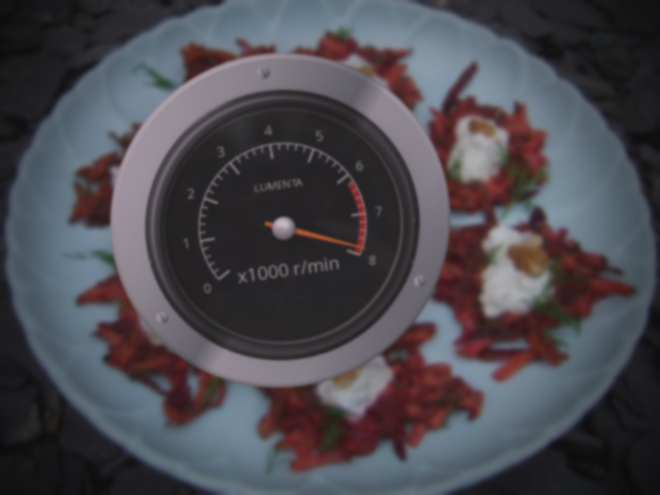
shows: 7800 rpm
